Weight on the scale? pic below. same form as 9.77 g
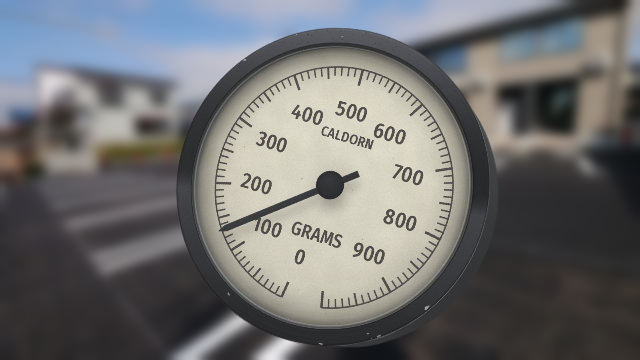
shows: 130 g
